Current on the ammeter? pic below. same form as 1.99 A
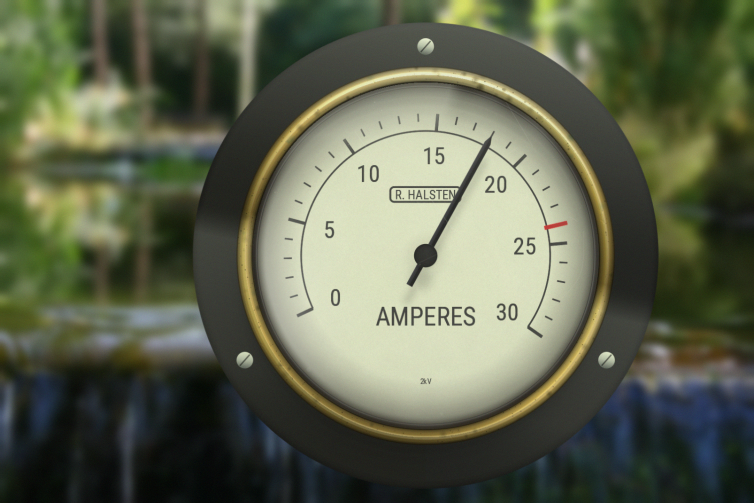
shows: 18 A
